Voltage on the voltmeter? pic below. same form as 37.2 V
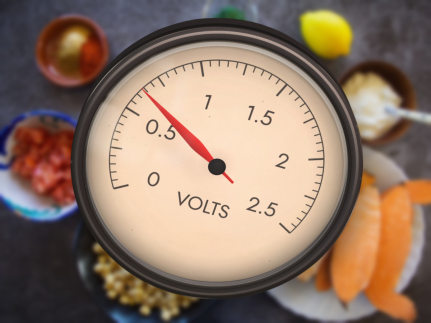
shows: 0.65 V
